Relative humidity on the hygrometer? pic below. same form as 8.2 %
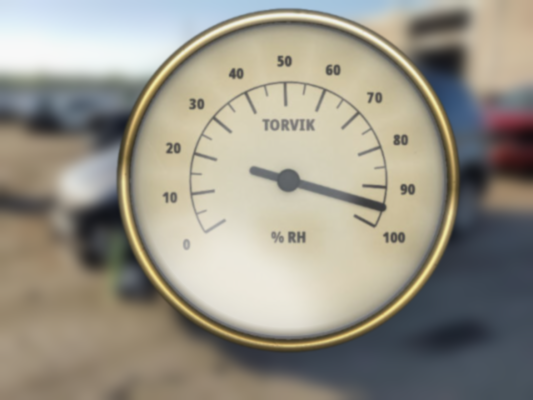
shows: 95 %
